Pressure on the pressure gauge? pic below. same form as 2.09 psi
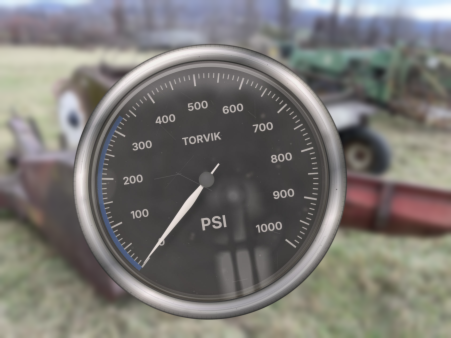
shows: 0 psi
